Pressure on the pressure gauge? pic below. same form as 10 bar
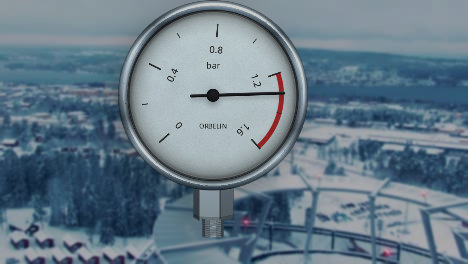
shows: 1.3 bar
